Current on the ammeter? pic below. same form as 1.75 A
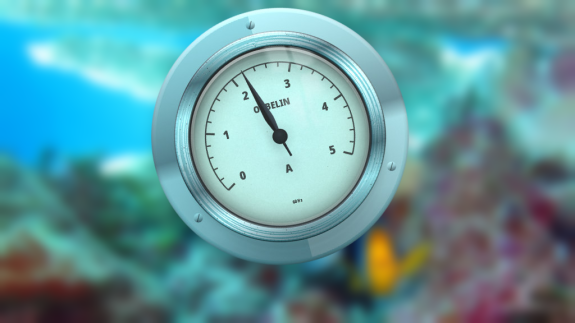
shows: 2.2 A
